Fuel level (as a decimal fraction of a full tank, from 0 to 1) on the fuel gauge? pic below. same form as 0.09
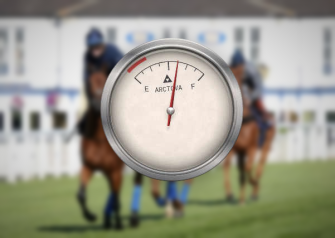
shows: 0.625
